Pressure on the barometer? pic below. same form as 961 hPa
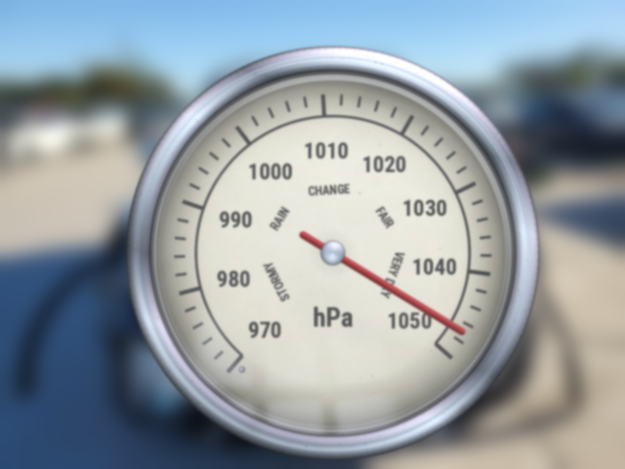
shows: 1047 hPa
